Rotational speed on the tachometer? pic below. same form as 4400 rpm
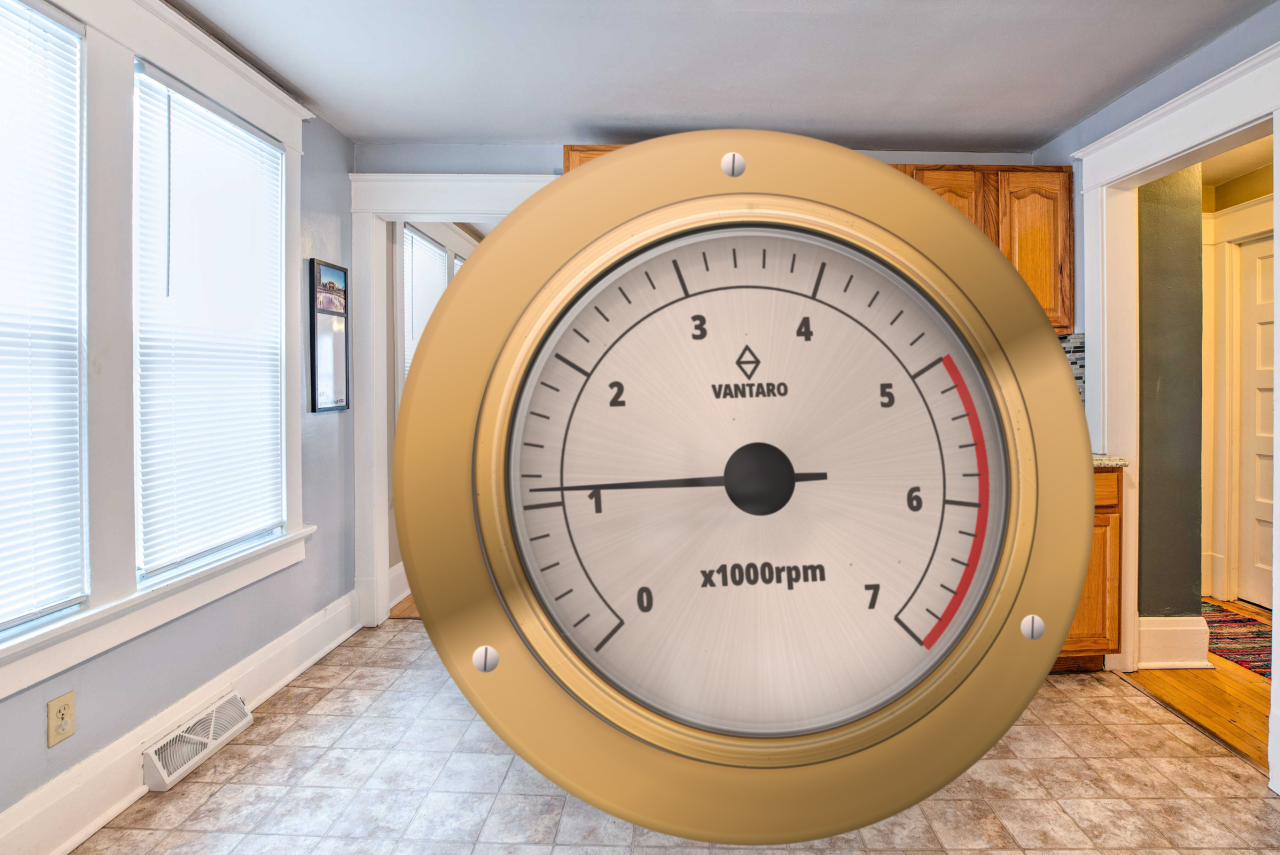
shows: 1100 rpm
